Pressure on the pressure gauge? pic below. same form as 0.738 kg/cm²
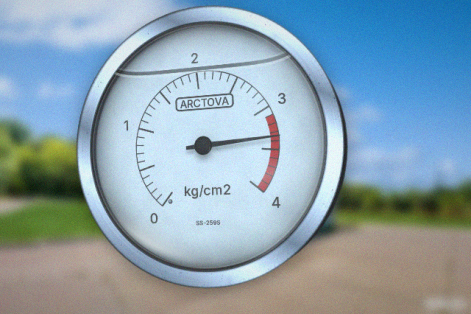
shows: 3.35 kg/cm²
